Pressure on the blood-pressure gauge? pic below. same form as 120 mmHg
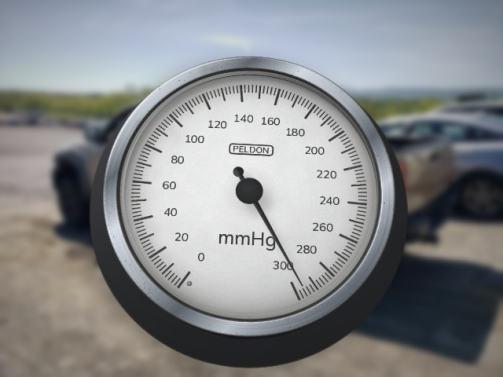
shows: 296 mmHg
